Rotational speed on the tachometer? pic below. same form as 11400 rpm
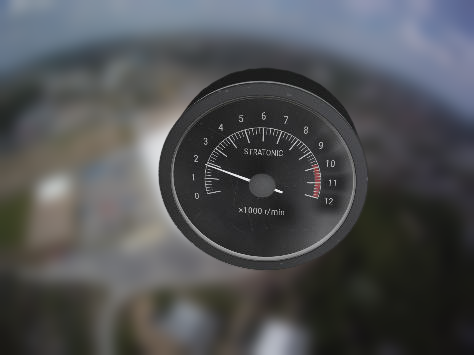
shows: 2000 rpm
